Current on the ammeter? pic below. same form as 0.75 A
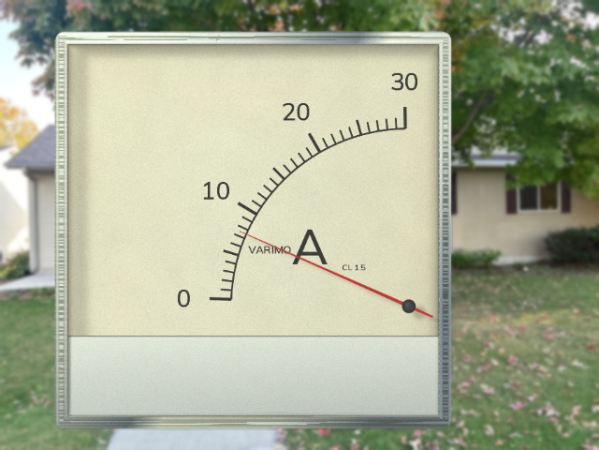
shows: 7.5 A
